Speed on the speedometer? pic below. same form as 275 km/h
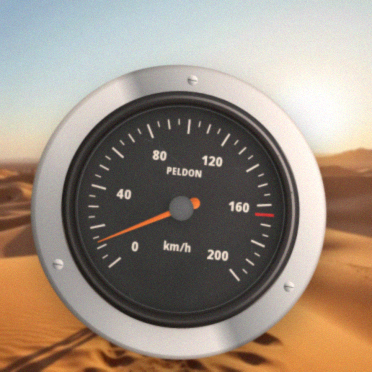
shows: 12.5 km/h
